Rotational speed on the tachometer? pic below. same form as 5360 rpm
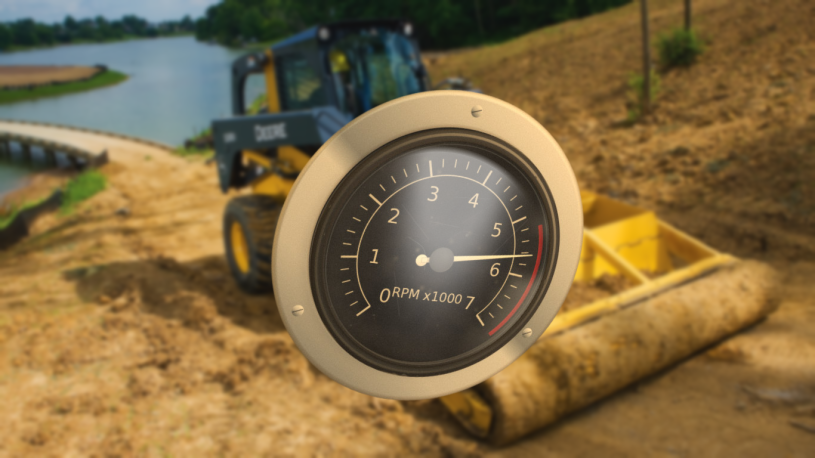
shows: 5600 rpm
